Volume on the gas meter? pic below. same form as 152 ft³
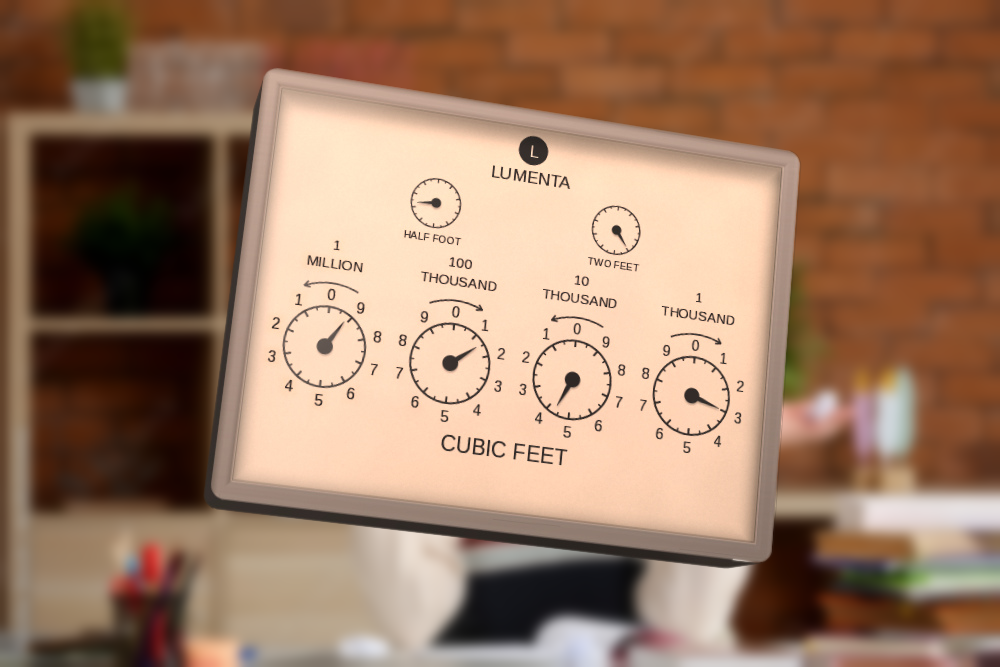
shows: 914300 ft³
